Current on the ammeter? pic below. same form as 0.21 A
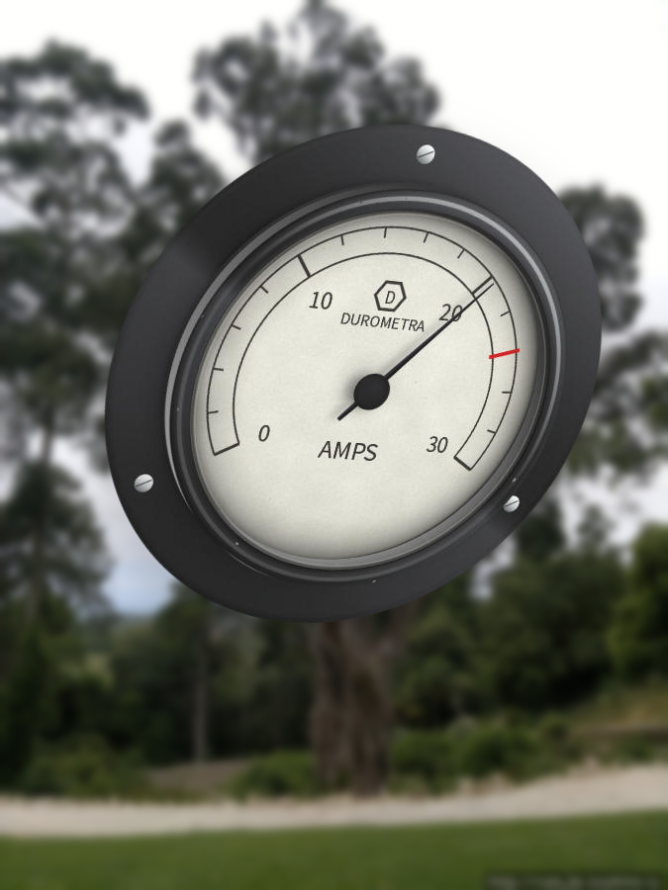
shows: 20 A
